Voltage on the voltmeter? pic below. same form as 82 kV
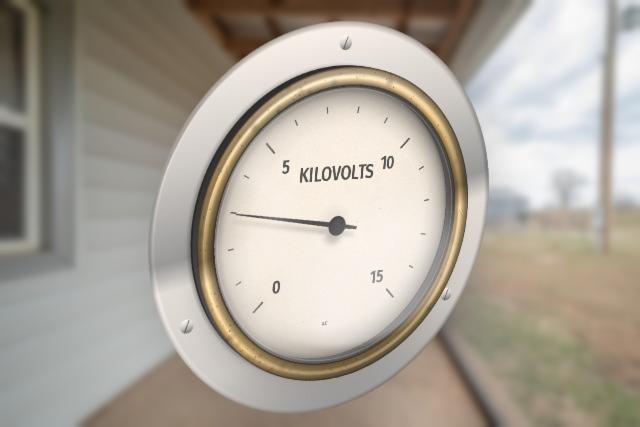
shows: 3 kV
